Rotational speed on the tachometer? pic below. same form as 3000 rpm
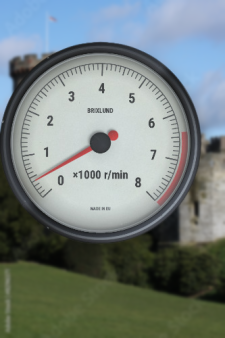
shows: 400 rpm
